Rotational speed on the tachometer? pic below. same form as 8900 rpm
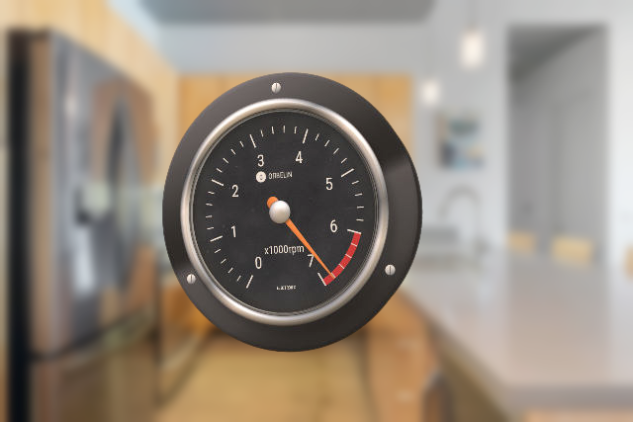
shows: 6800 rpm
